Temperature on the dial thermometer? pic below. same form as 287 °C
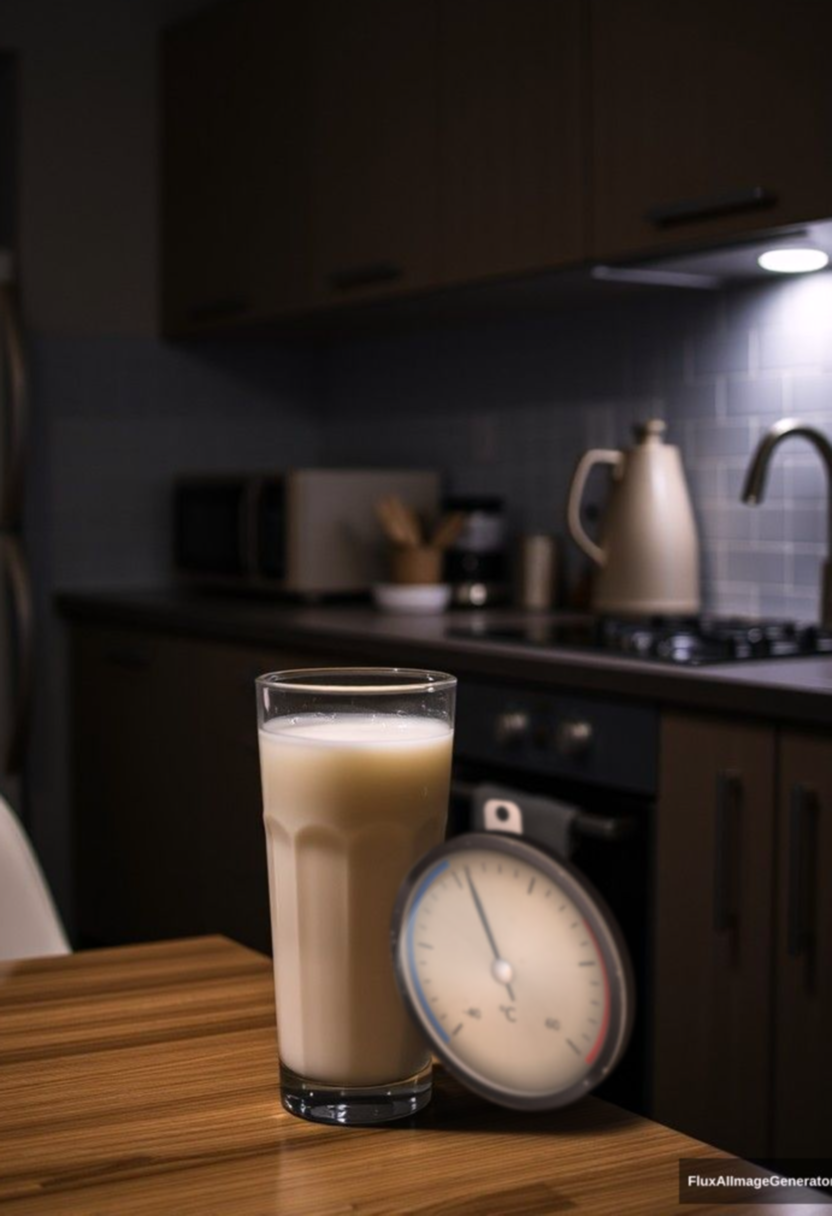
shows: 4 °C
